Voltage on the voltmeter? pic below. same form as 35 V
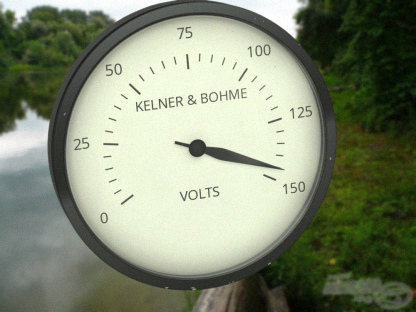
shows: 145 V
